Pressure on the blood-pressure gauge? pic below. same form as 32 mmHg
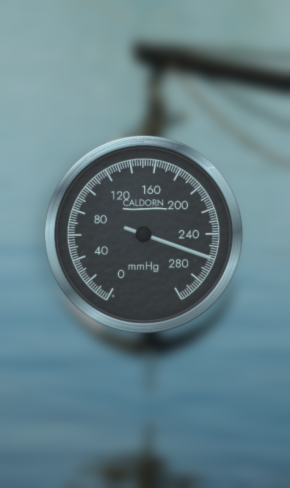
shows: 260 mmHg
